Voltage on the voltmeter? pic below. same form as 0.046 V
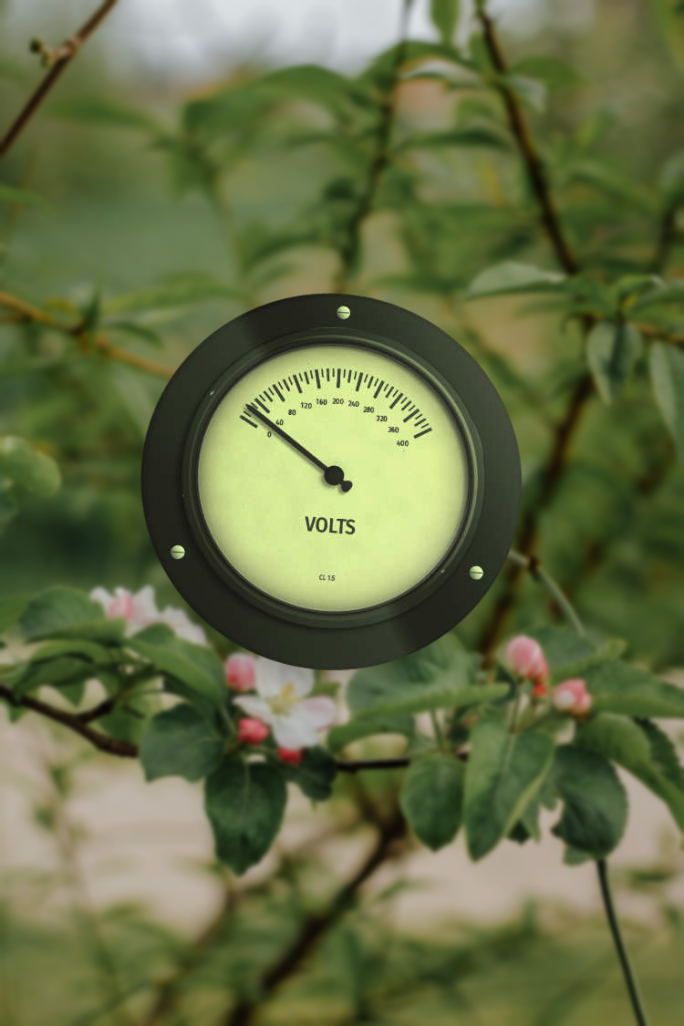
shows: 20 V
